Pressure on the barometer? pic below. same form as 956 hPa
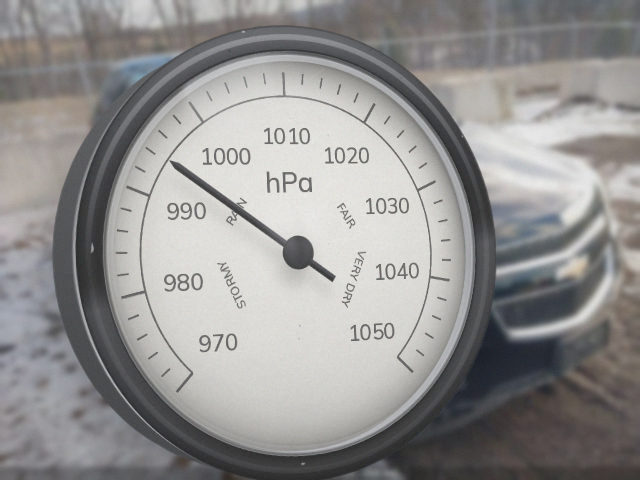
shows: 994 hPa
